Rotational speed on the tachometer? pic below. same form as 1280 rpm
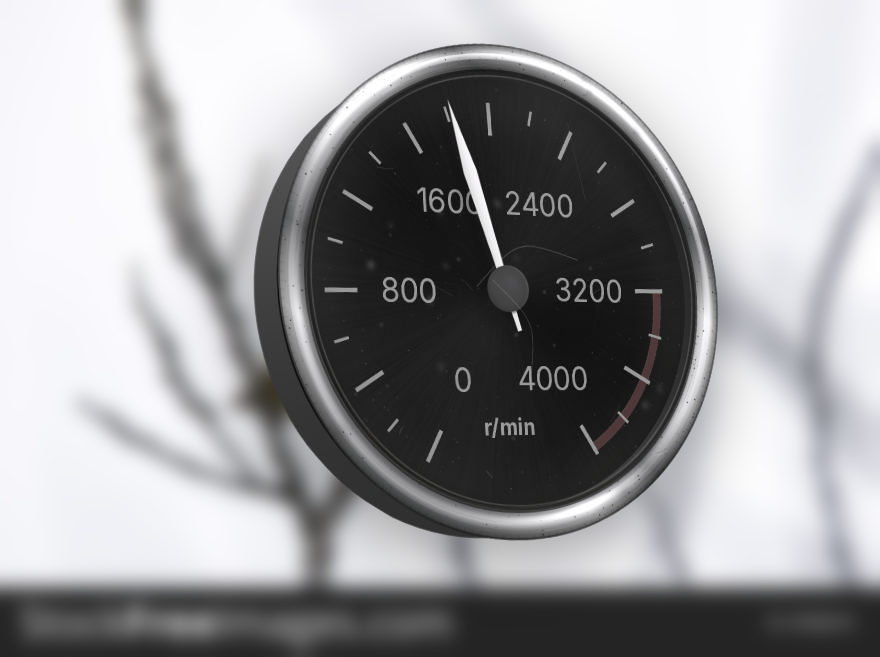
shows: 1800 rpm
